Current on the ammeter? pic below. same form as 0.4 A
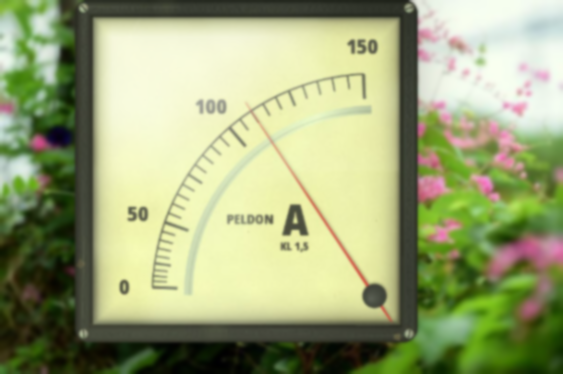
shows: 110 A
